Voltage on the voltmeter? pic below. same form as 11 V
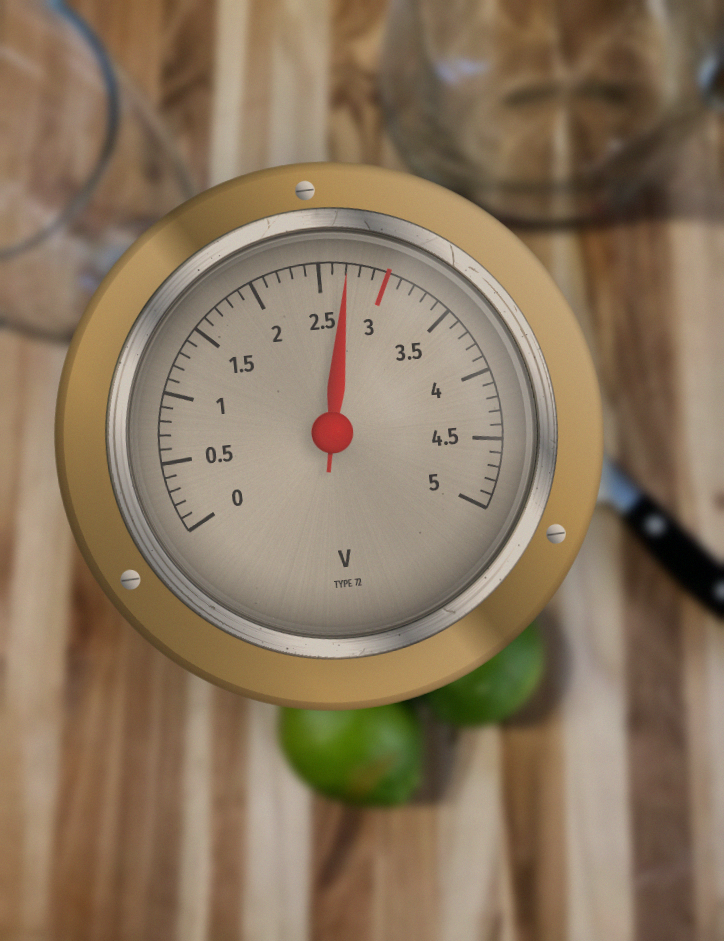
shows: 2.7 V
